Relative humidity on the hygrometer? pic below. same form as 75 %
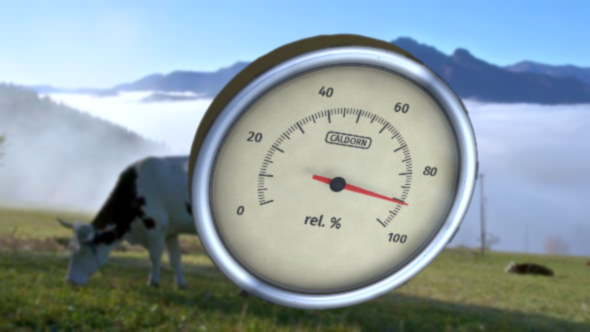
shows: 90 %
